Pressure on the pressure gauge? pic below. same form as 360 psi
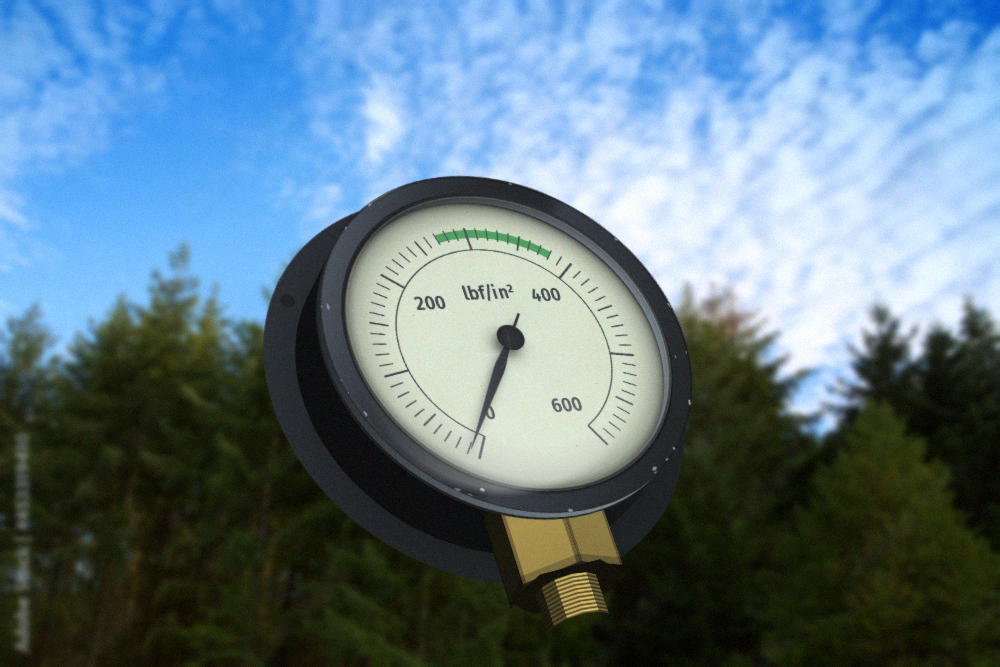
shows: 10 psi
